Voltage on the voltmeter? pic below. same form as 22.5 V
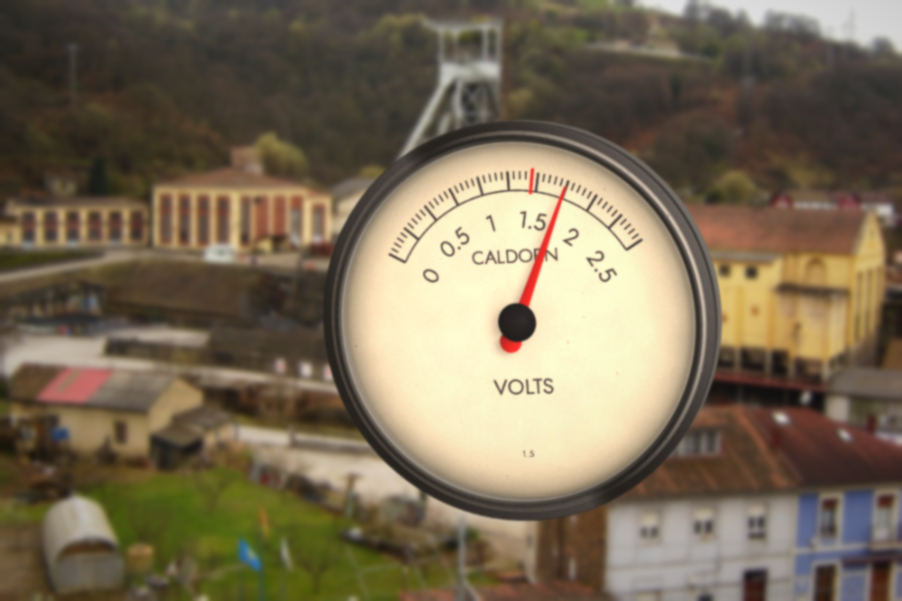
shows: 1.75 V
